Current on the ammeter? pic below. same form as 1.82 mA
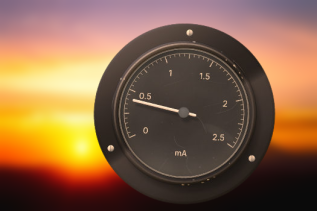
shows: 0.4 mA
